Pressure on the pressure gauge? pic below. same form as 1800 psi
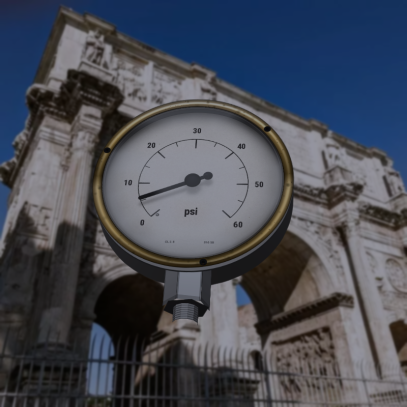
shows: 5 psi
